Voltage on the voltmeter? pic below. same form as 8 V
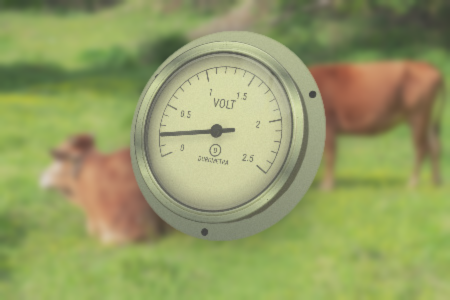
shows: 0.2 V
